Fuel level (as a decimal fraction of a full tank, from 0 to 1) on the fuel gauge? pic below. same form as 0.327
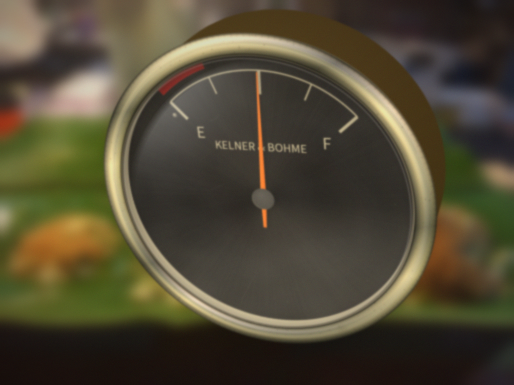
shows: 0.5
